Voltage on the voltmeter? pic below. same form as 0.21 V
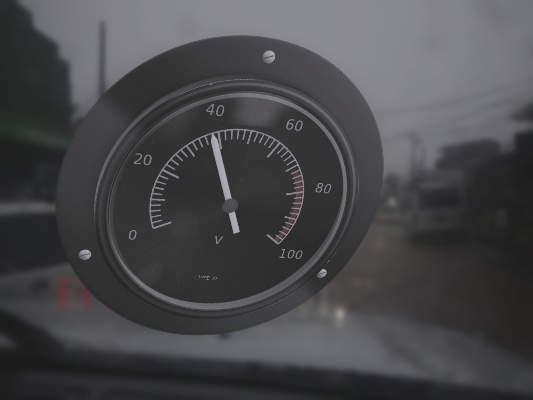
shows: 38 V
